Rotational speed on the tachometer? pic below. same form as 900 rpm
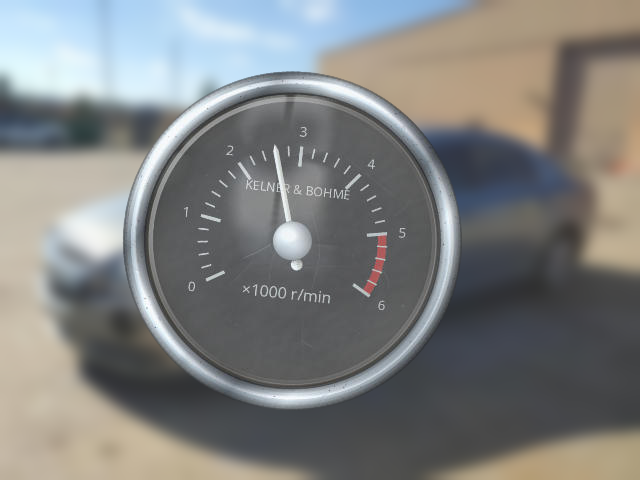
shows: 2600 rpm
